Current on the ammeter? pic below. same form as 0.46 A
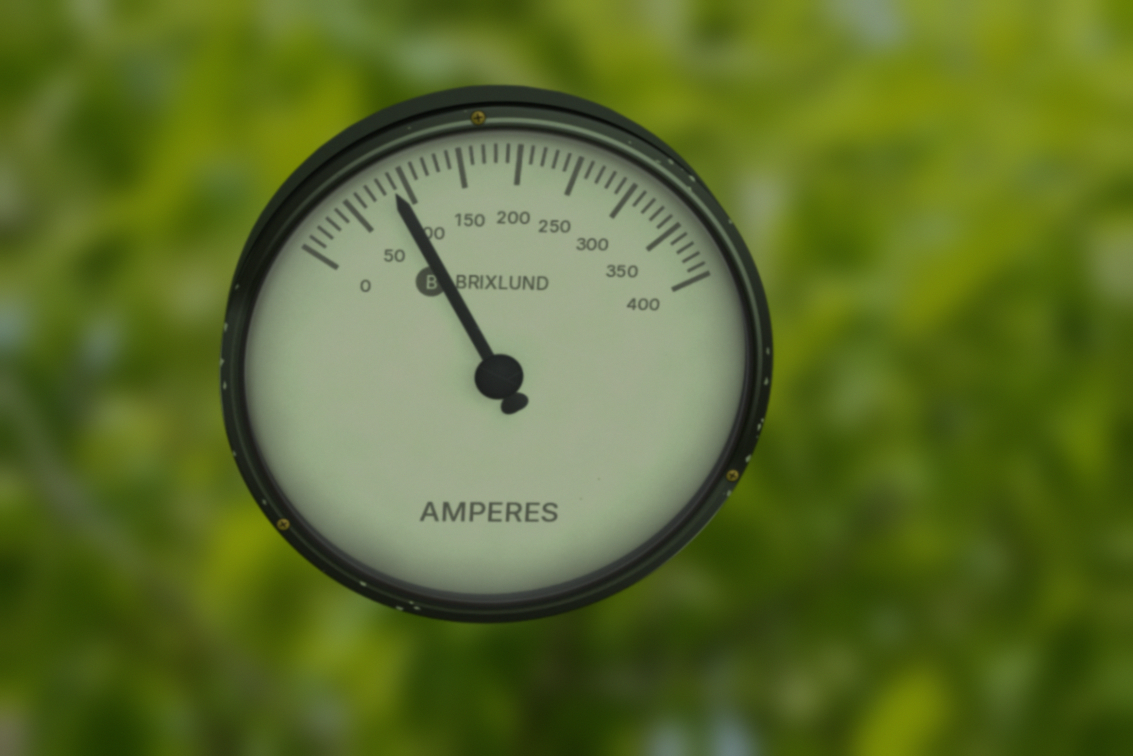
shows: 90 A
